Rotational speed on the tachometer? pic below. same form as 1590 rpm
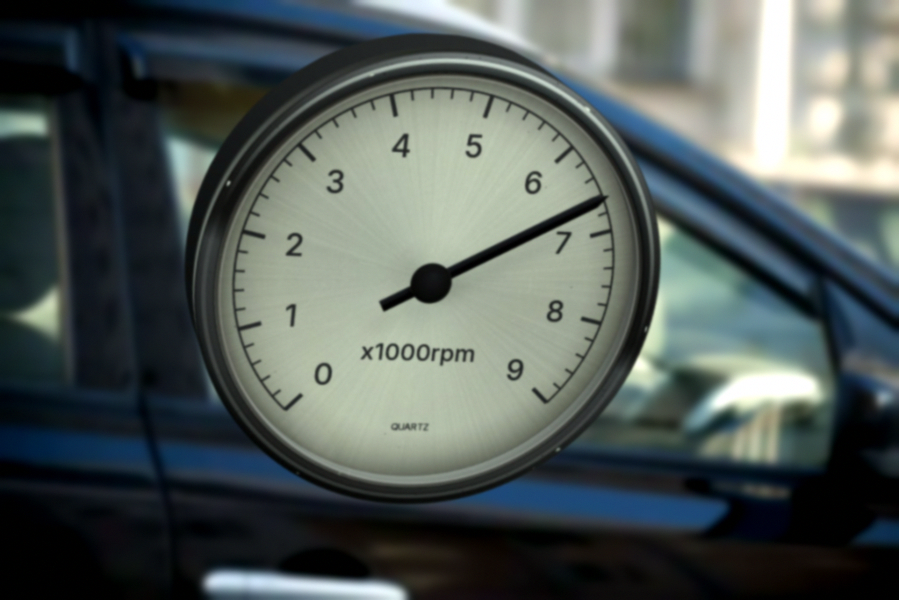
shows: 6600 rpm
